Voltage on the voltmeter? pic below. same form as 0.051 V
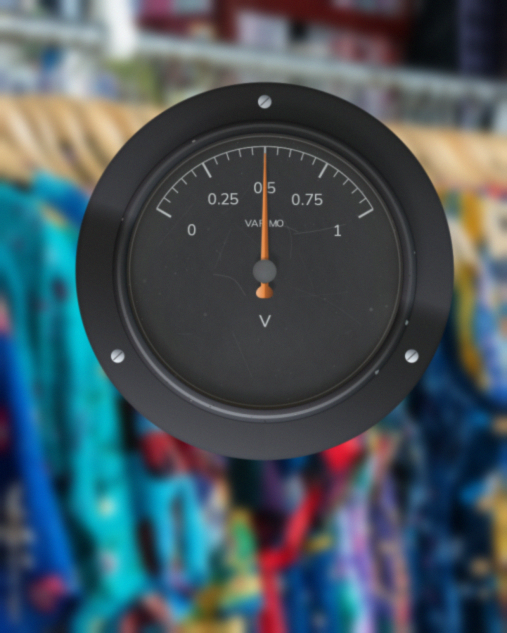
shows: 0.5 V
